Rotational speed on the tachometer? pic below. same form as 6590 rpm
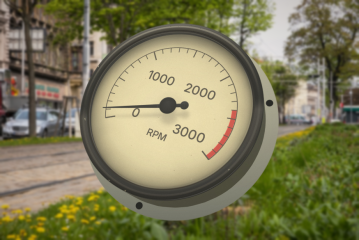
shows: 100 rpm
